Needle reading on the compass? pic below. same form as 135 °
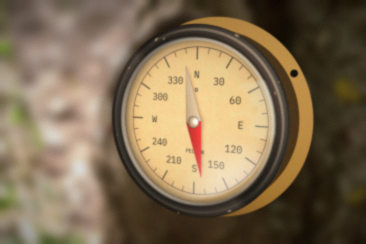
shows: 170 °
